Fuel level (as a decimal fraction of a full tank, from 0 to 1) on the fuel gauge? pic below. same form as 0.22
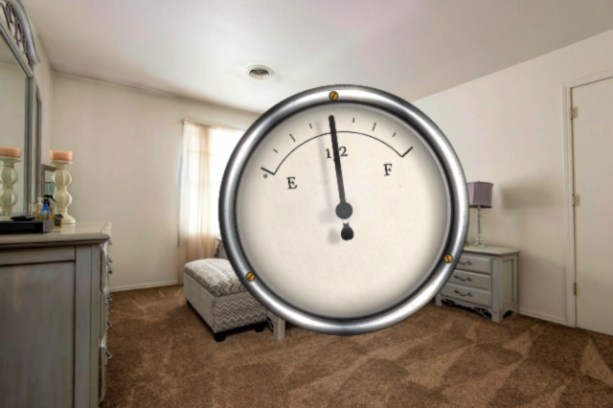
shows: 0.5
